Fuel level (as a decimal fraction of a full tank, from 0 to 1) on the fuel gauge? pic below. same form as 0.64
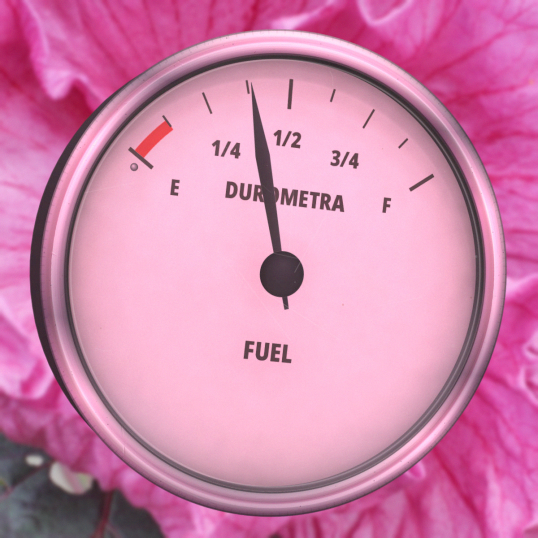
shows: 0.375
